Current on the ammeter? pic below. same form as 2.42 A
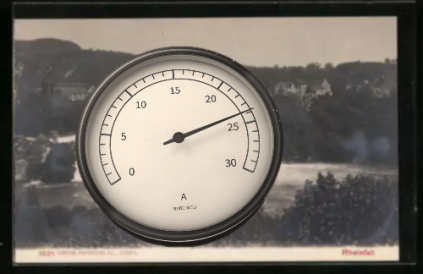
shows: 24 A
